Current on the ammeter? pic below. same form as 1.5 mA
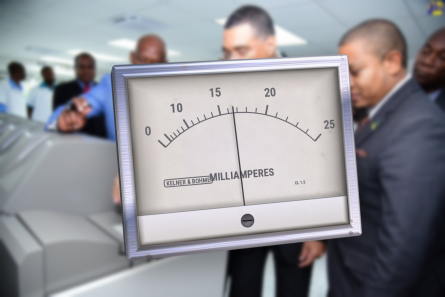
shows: 16.5 mA
